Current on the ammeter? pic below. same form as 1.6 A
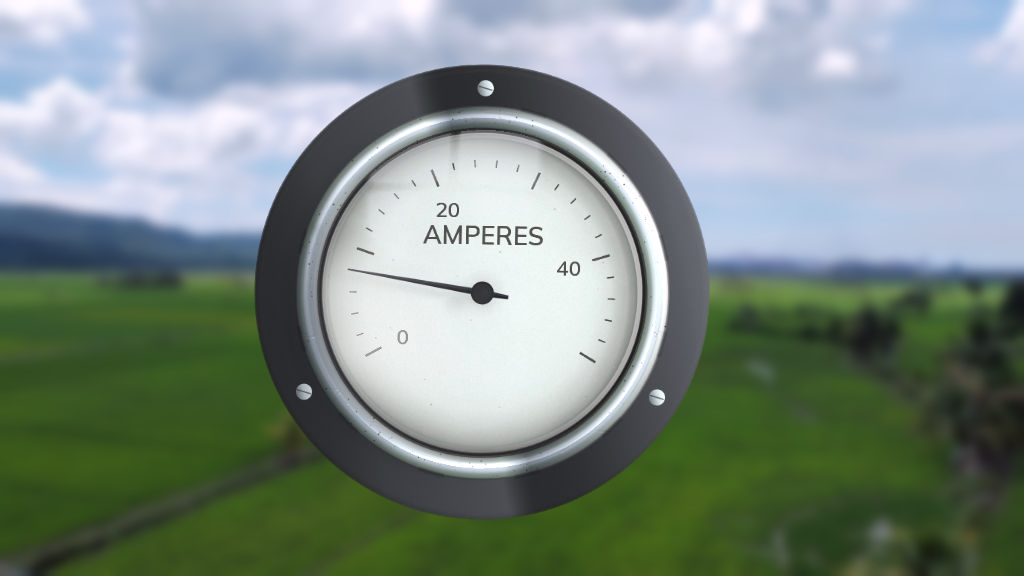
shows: 8 A
